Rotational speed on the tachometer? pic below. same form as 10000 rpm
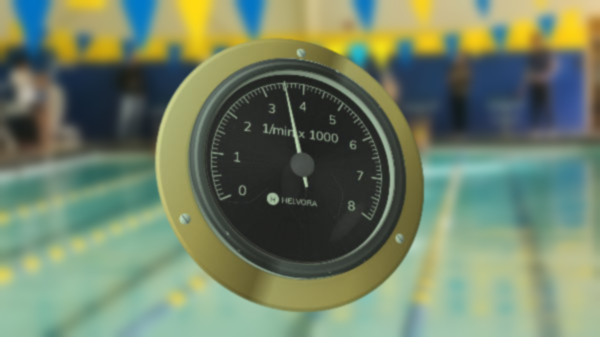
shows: 3500 rpm
